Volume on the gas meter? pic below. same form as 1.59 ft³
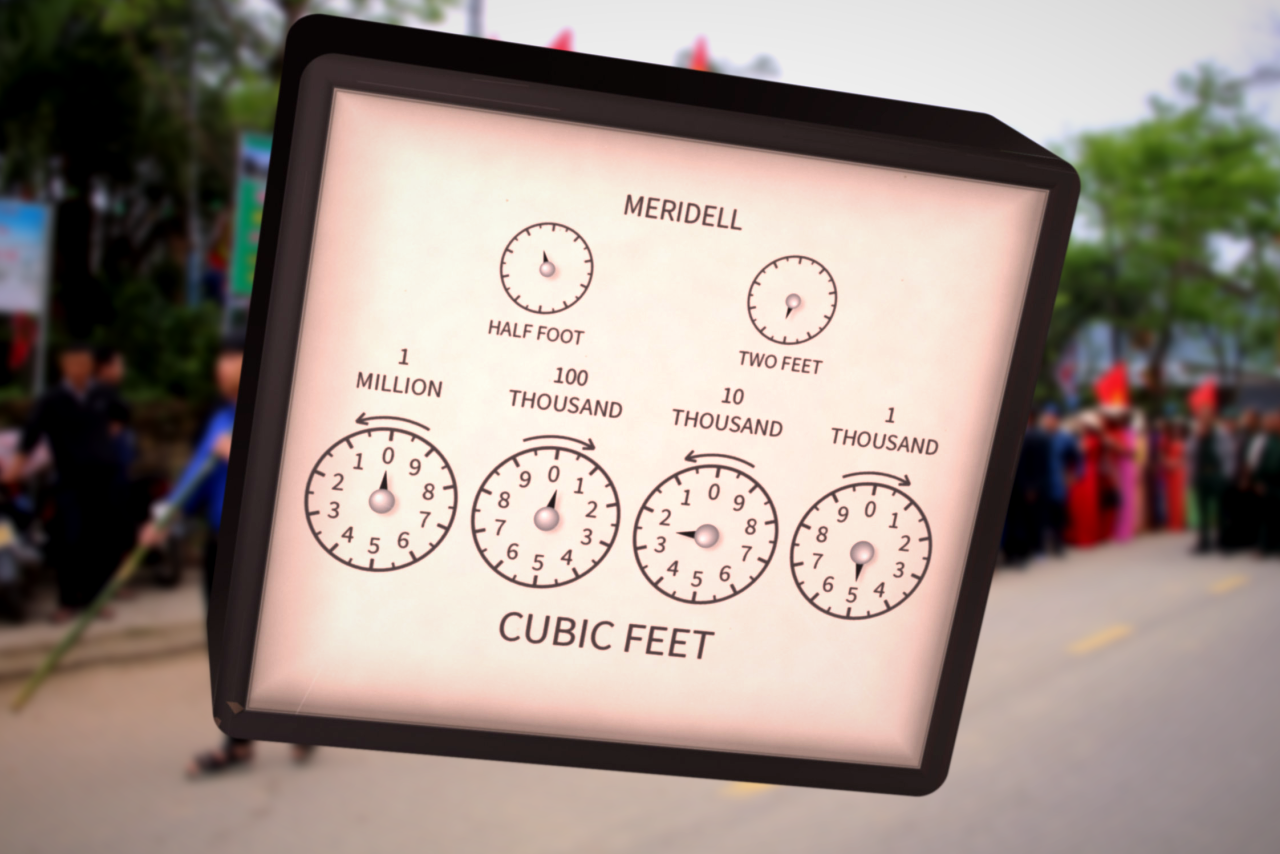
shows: 2500 ft³
